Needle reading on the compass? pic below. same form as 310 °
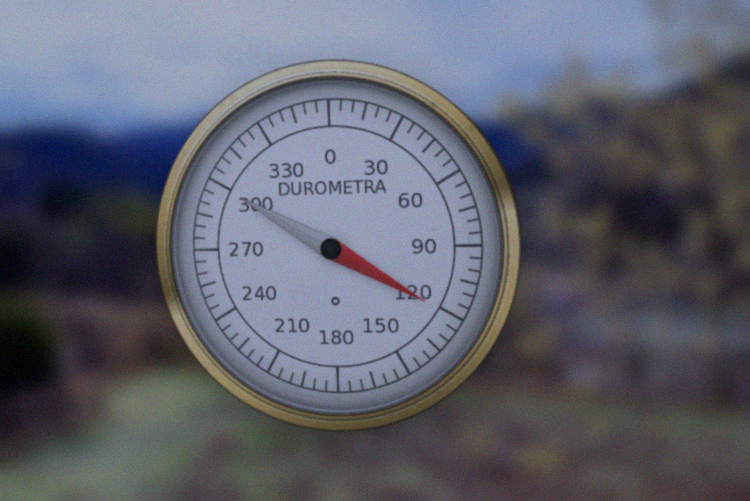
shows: 120 °
